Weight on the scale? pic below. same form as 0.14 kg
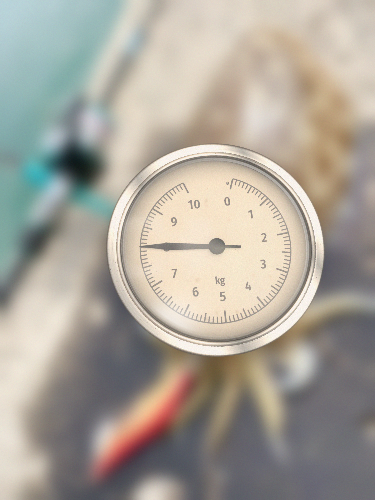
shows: 8 kg
